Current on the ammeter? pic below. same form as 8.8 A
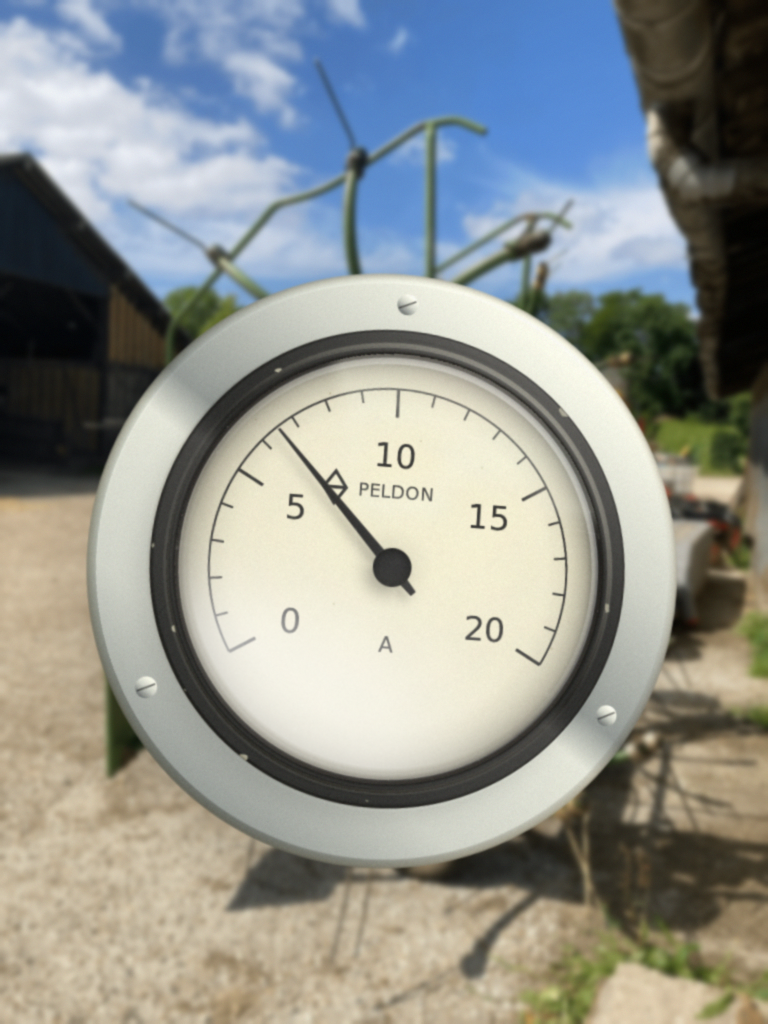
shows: 6.5 A
